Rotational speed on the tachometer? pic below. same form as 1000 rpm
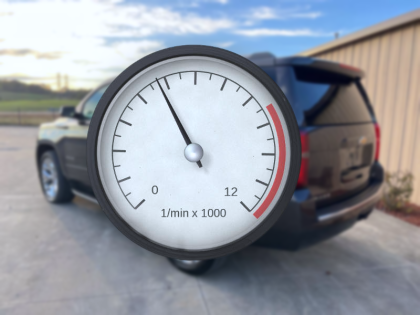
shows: 4750 rpm
